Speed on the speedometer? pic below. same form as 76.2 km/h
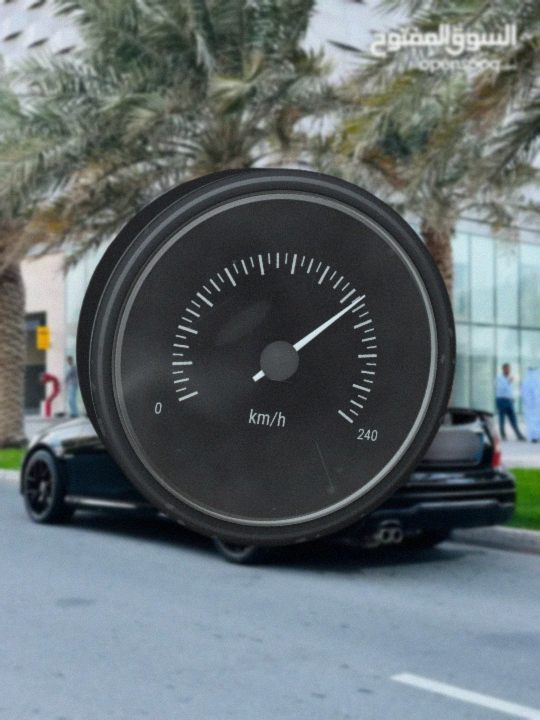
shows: 165 km/h
